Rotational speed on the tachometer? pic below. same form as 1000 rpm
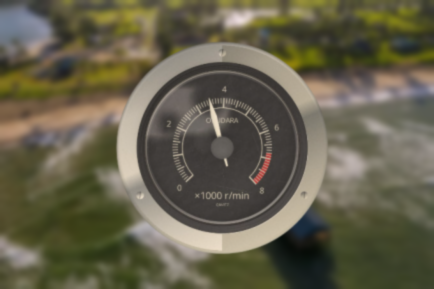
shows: 3500 rpm
